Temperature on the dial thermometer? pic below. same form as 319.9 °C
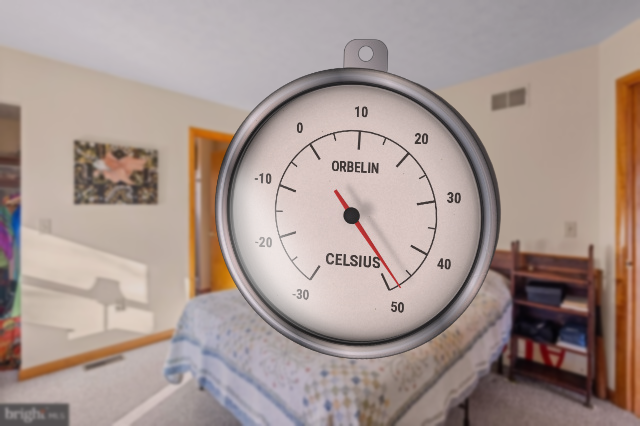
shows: 47.5 °C
